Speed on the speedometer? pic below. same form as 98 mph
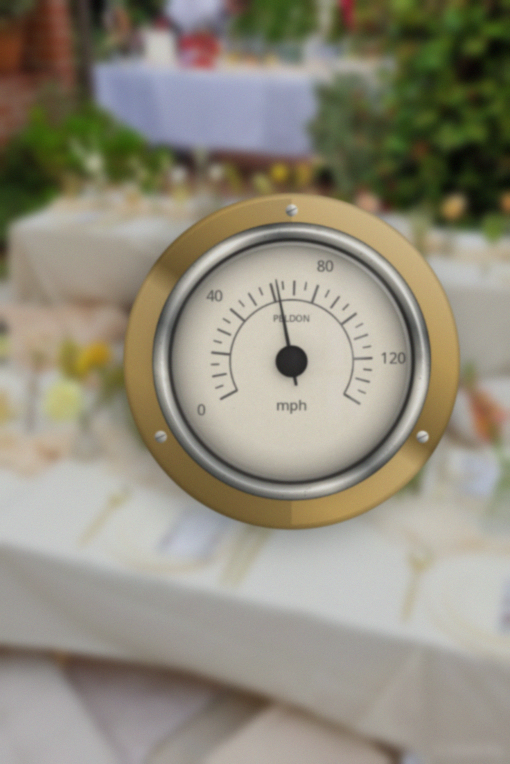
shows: 62.5 mph
